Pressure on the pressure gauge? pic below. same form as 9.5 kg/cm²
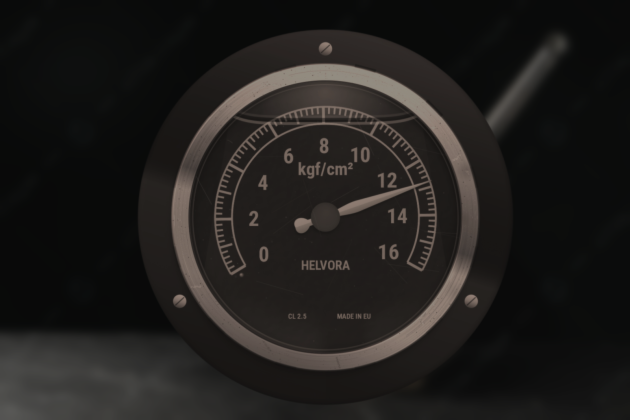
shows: 12.8 kg/cm²
